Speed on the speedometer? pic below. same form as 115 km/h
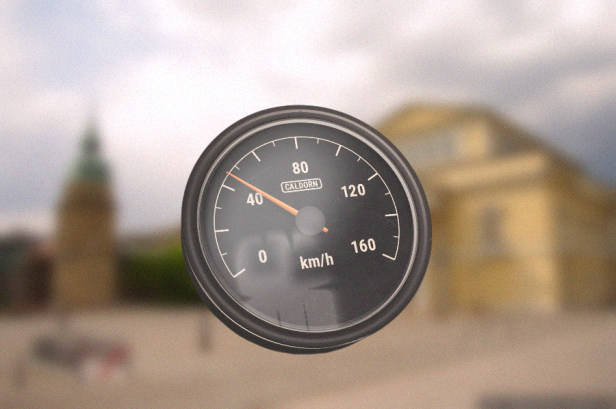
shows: 45 km/h
